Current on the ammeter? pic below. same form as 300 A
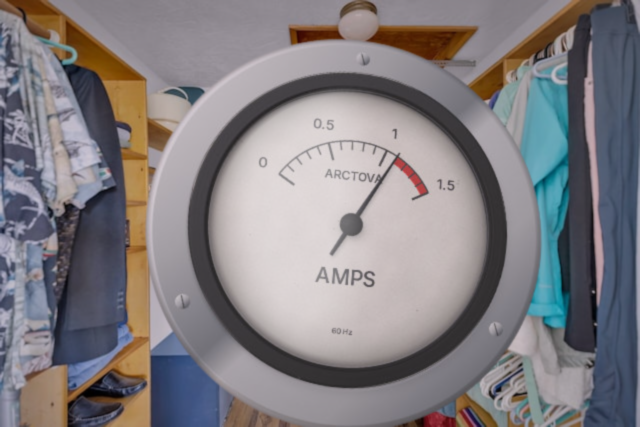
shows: 1.1 A
